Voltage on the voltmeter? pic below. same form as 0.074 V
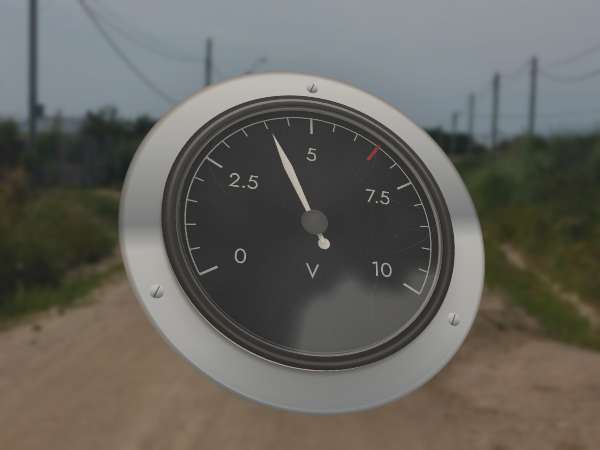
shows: 4 V
